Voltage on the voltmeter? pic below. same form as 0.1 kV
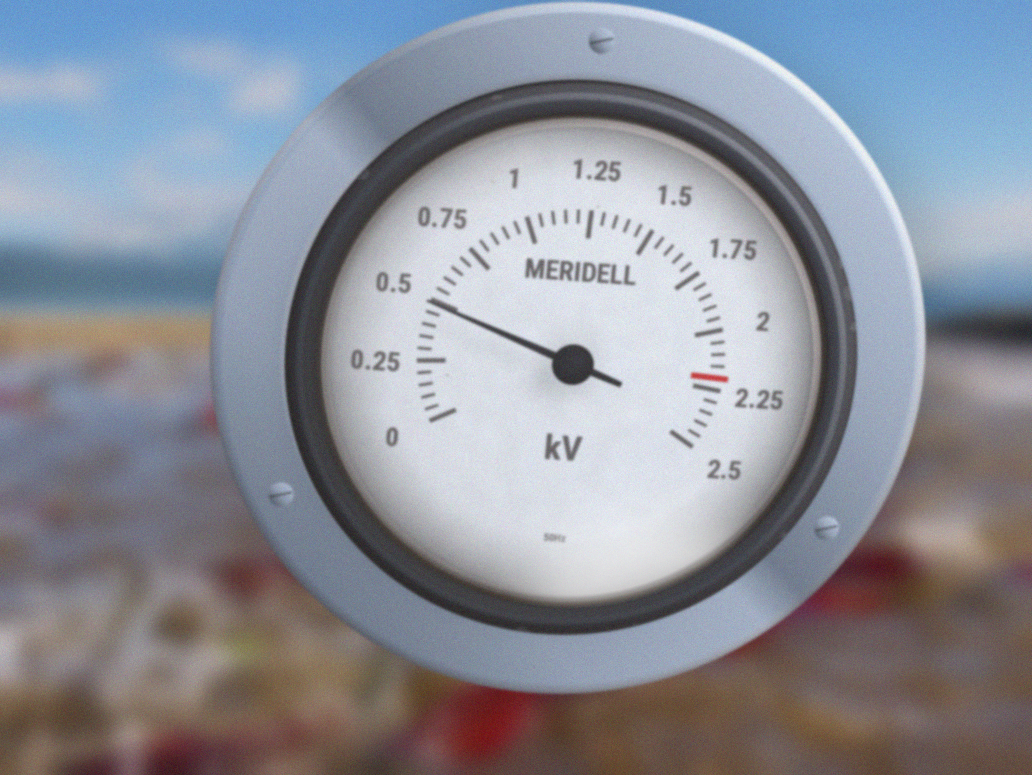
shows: 0.5 kV
